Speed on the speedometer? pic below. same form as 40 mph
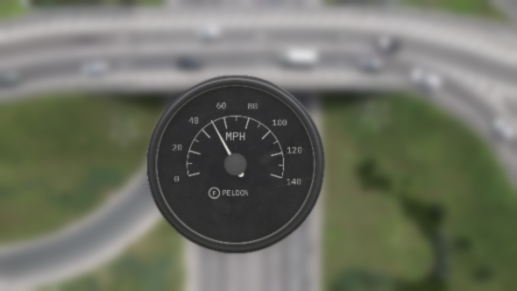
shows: 50 mph
